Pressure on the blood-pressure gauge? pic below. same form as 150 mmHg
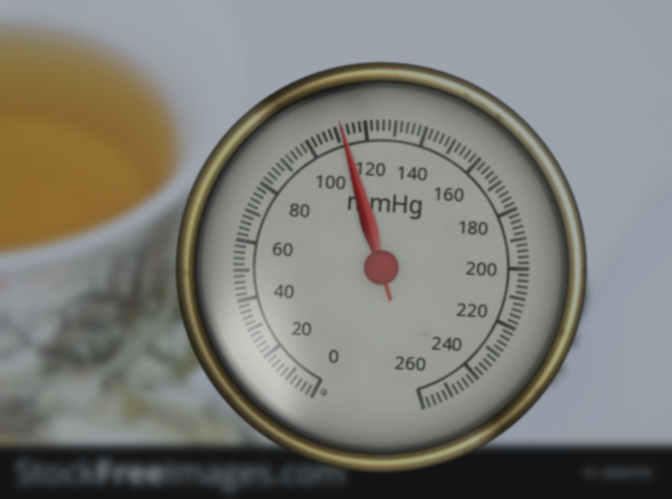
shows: 112 mmHg
